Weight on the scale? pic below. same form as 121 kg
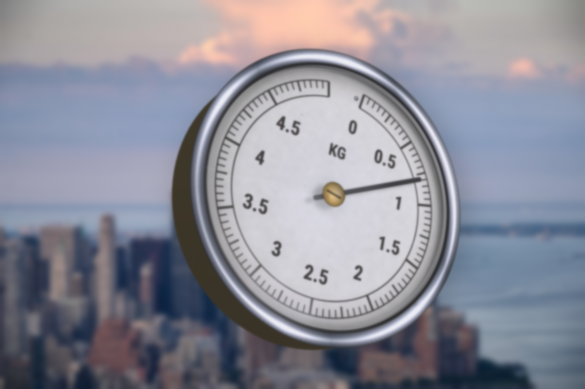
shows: 0.8 kg
